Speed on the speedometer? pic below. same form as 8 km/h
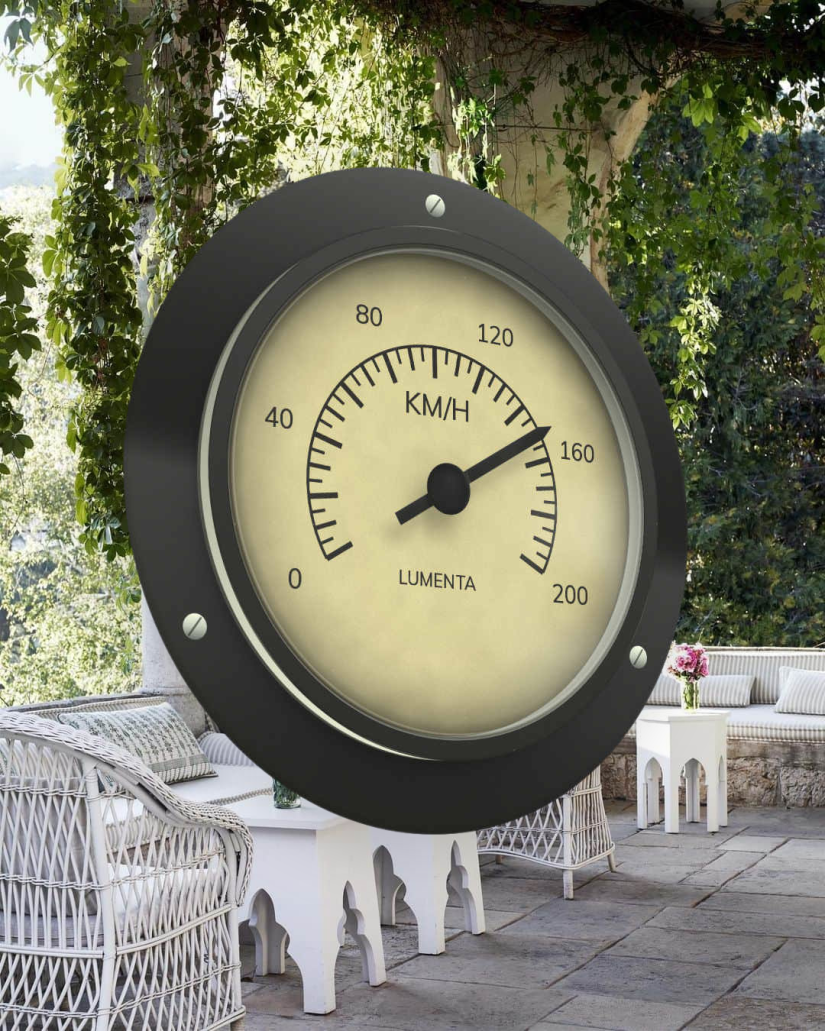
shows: 150 km/h
